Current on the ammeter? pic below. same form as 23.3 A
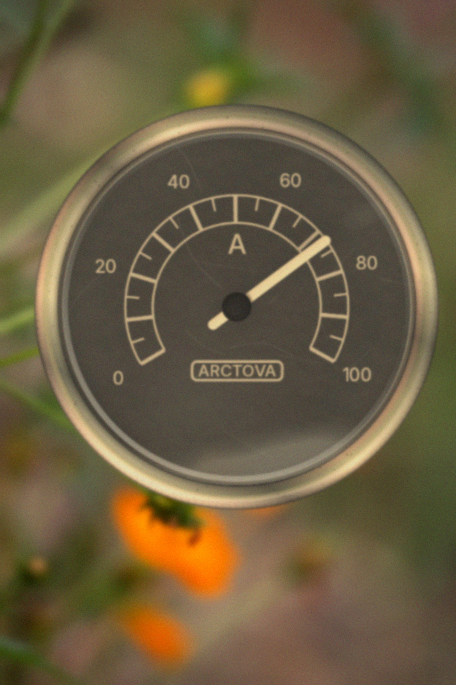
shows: 72.5 A
